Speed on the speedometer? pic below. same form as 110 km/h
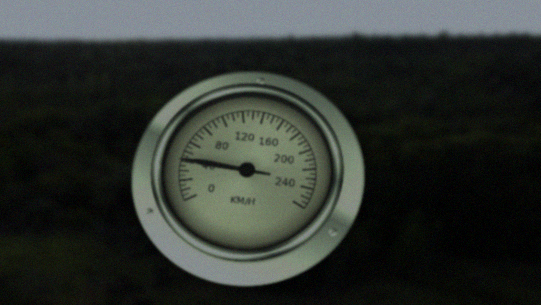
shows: 40 km/h
